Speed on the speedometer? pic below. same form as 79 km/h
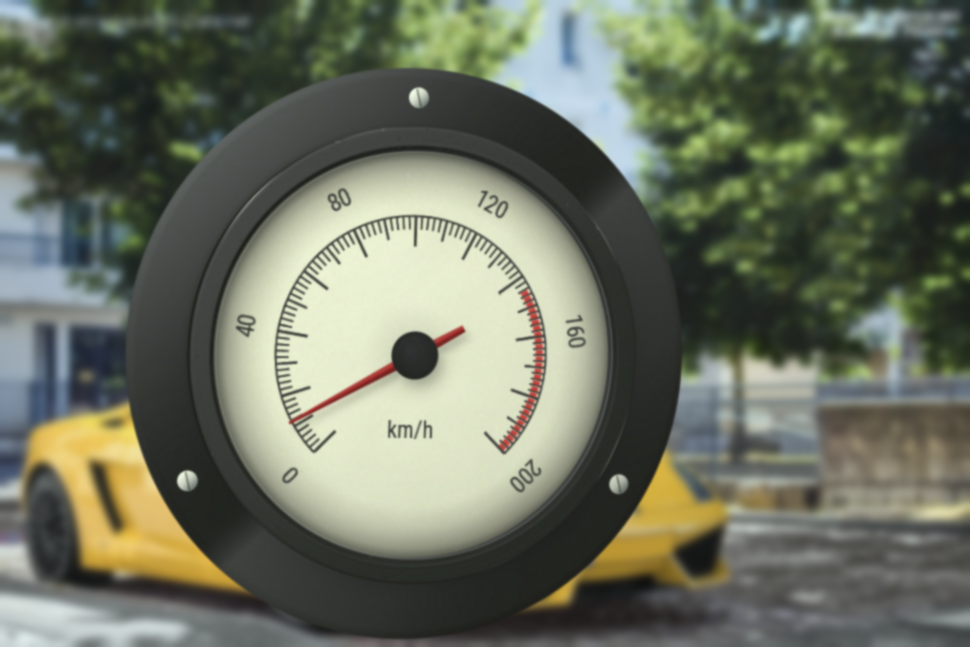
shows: 12 km/h
